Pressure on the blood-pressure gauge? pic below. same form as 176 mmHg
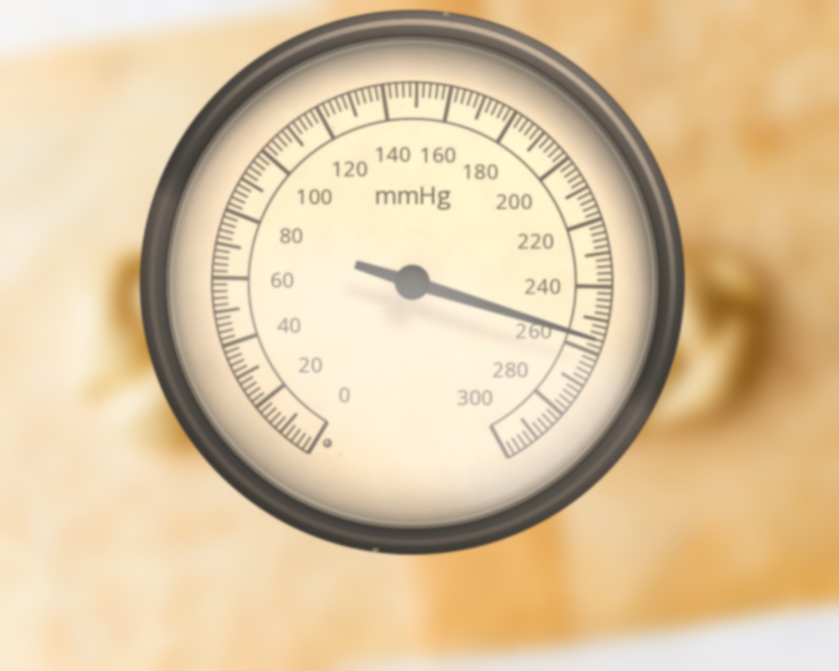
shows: 256 mmHg
